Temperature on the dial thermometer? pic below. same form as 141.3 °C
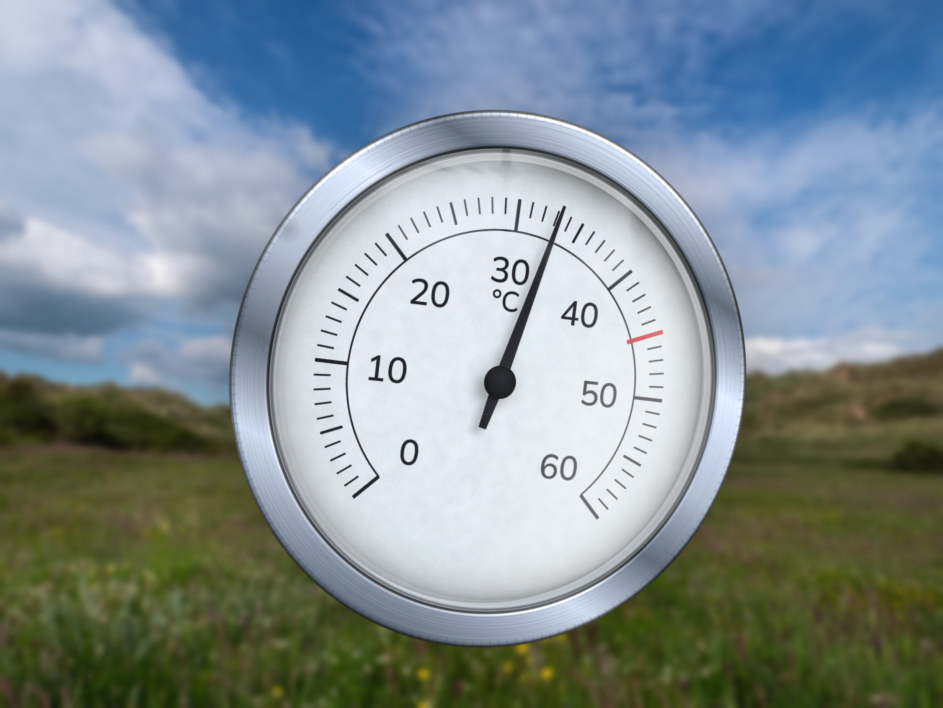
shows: 33 °C
